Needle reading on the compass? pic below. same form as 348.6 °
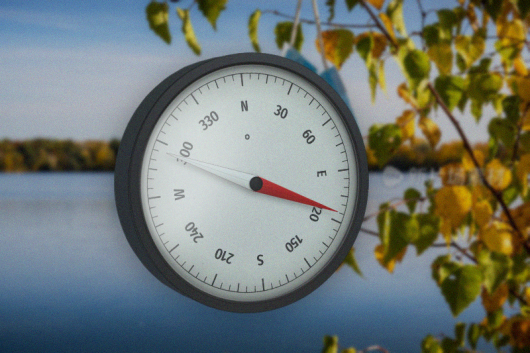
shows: 115 °
